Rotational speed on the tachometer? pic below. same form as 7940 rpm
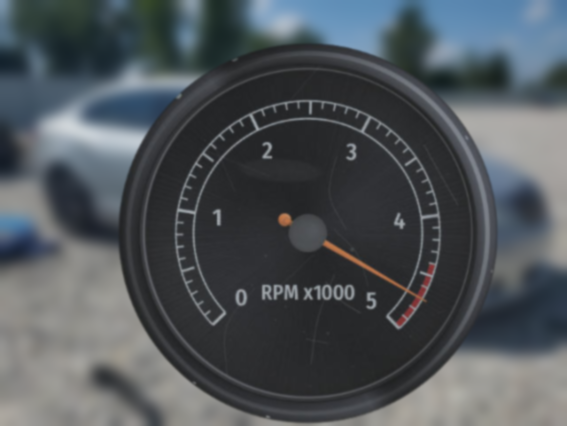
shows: 4700 rpm
